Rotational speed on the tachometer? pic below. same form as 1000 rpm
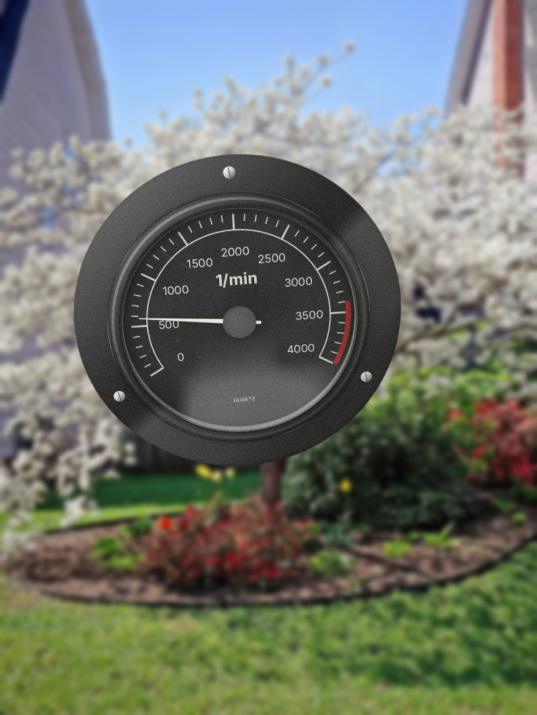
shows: 600 rpm
